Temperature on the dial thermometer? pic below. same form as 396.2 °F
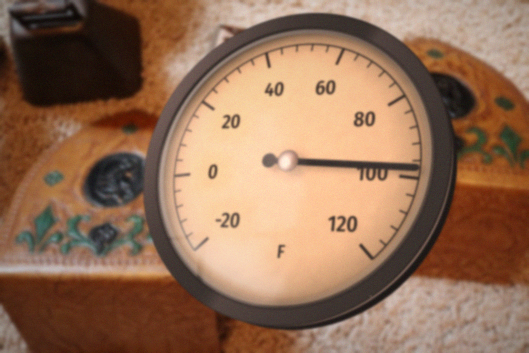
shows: 98 °F
